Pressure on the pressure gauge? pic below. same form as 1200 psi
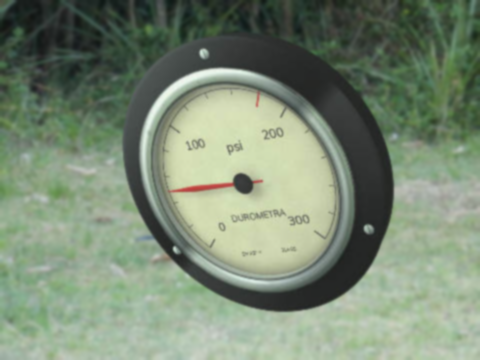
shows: 50 psi
